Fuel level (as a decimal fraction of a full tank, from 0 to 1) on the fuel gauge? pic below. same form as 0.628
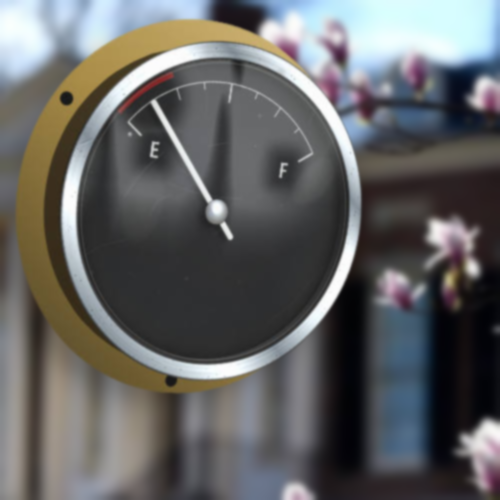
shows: 0.125
